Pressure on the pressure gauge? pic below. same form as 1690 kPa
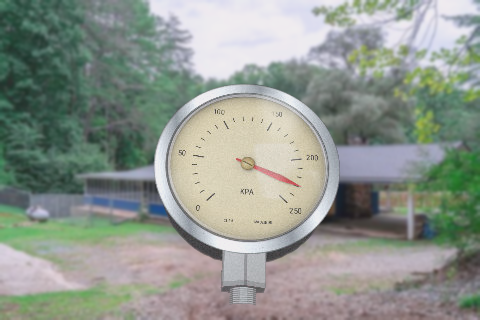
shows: 230 kPa
